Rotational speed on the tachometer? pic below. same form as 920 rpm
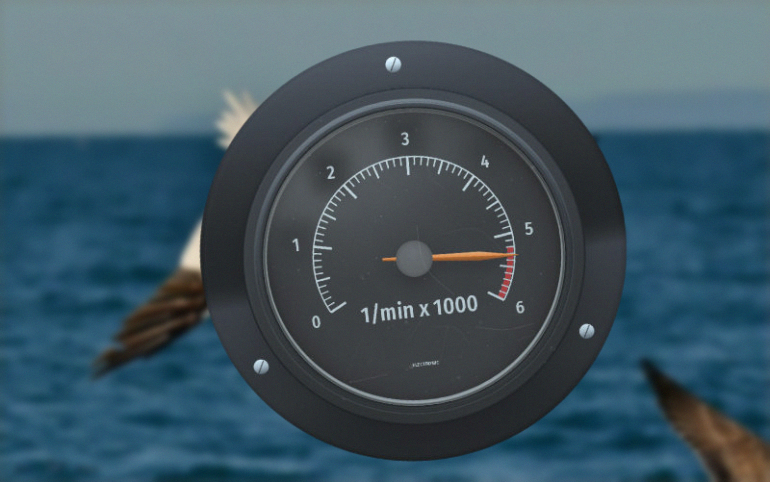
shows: 5300 rpm
